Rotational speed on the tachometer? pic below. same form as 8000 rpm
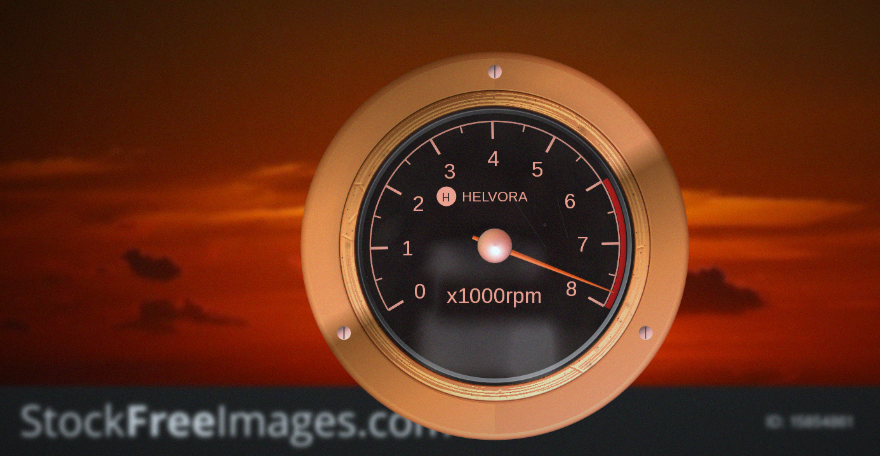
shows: 7750 rpm
